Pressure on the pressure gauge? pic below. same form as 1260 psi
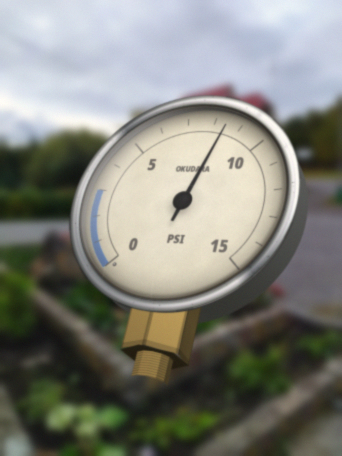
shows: 8.5 psi
